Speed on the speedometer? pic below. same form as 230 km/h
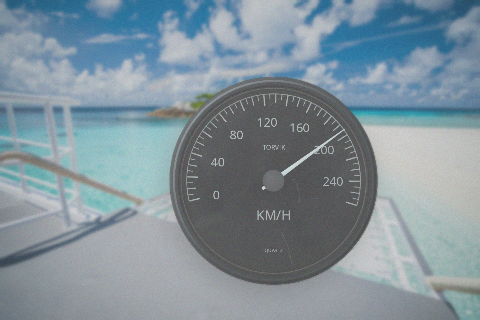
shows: 195 km/h
